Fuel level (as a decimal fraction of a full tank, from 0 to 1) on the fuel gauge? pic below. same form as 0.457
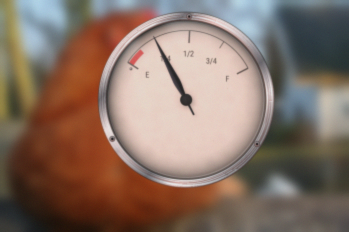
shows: 0.25
